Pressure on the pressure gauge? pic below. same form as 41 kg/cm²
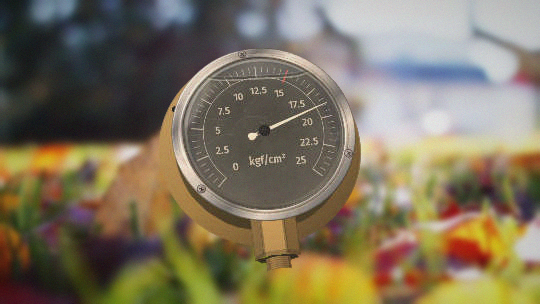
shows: 19 kg/cm²
